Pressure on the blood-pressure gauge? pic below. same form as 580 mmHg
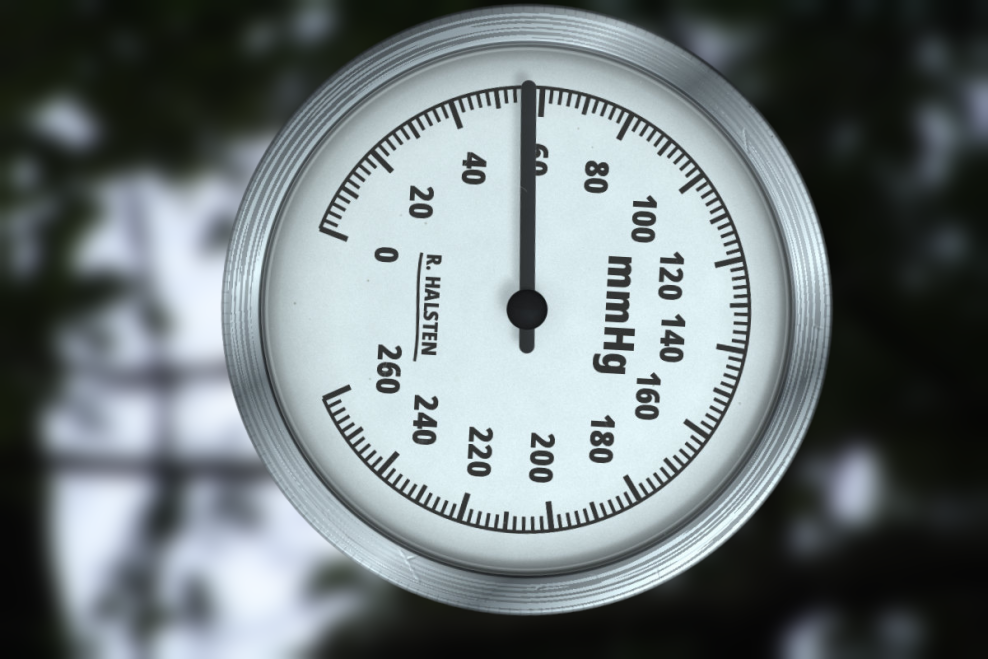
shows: 57 mmHg
